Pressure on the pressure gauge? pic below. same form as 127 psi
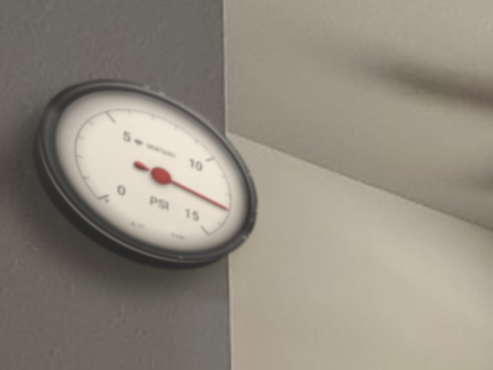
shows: 13 psi
